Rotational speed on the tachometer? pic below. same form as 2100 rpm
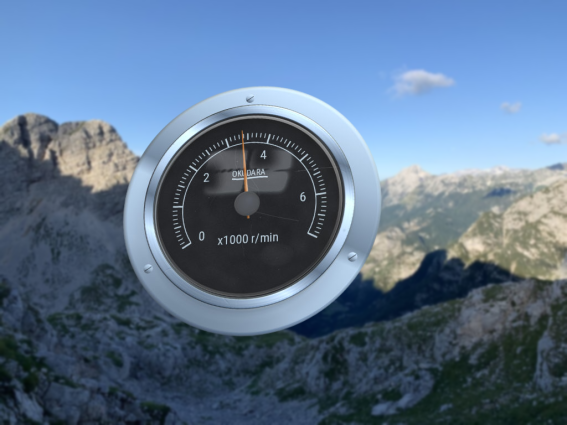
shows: 3400 rpm
